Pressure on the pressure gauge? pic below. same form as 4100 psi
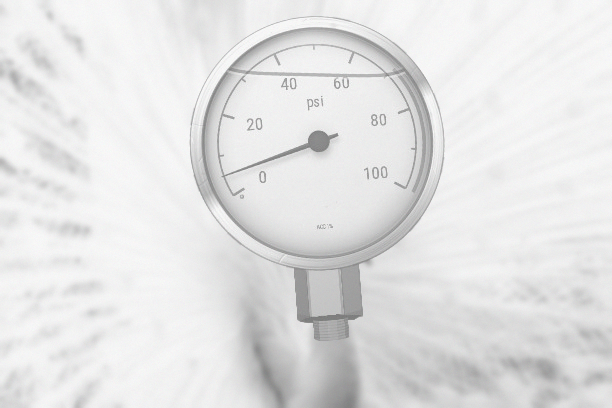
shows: 5 psi
